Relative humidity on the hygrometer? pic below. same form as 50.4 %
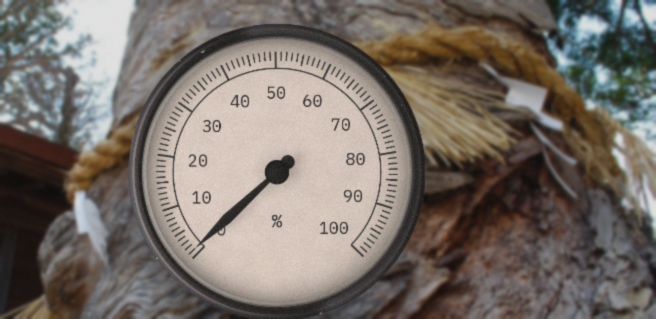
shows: 1 %
